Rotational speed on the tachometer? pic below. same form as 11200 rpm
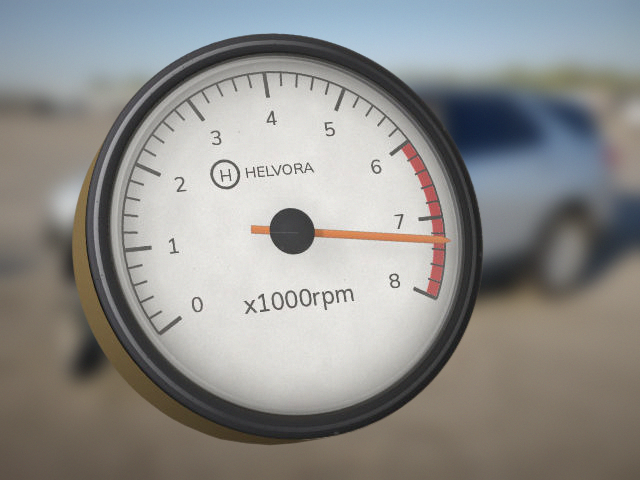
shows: 7300 rpm
